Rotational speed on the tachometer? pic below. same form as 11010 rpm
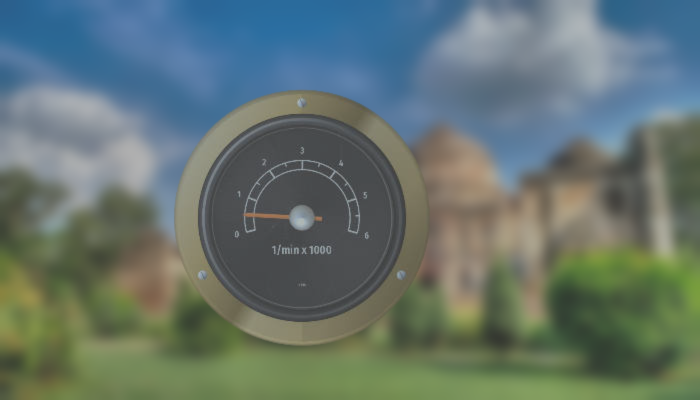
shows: 500 rpm
